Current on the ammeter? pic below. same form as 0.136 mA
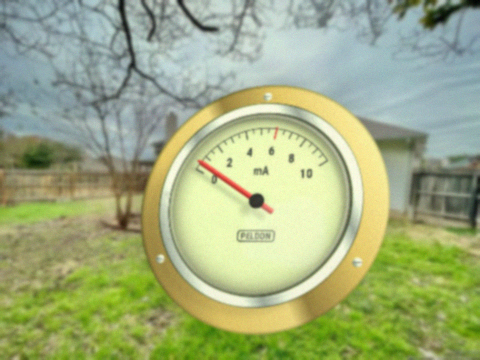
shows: 0.5 mA
